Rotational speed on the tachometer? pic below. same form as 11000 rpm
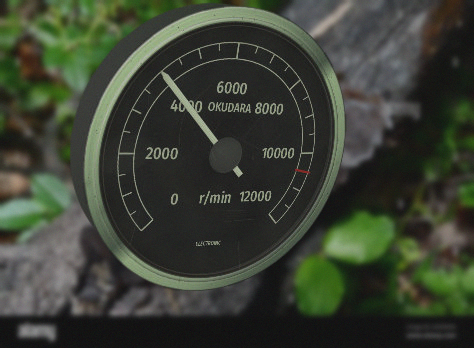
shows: 4000 rpm
